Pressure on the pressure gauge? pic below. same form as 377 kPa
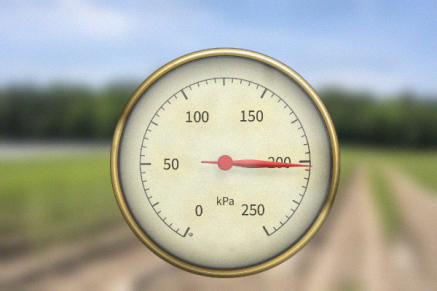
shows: 202.5 kPa
